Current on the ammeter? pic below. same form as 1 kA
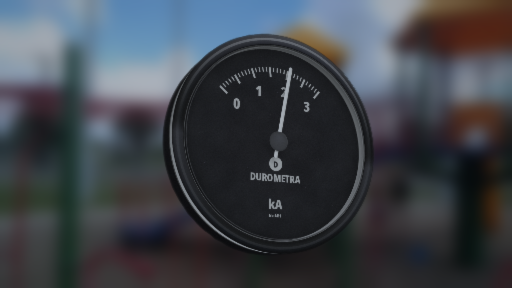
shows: 2 kA
